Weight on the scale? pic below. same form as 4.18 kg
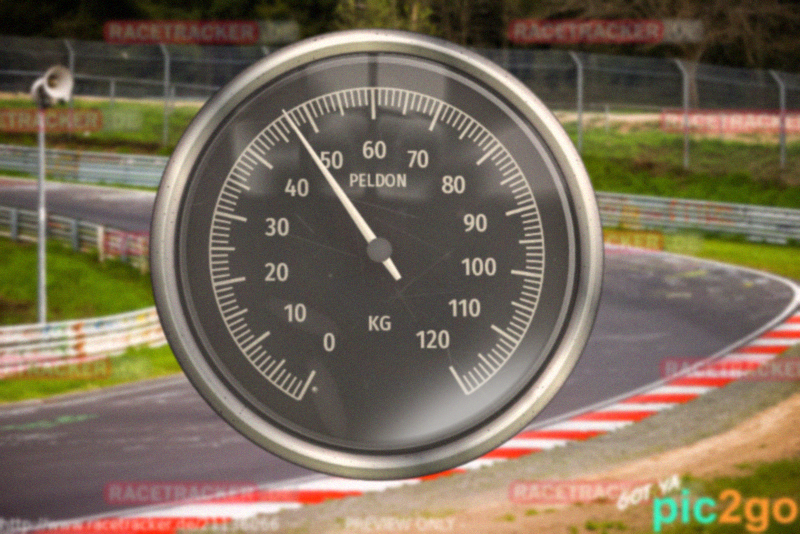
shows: 47 kg
